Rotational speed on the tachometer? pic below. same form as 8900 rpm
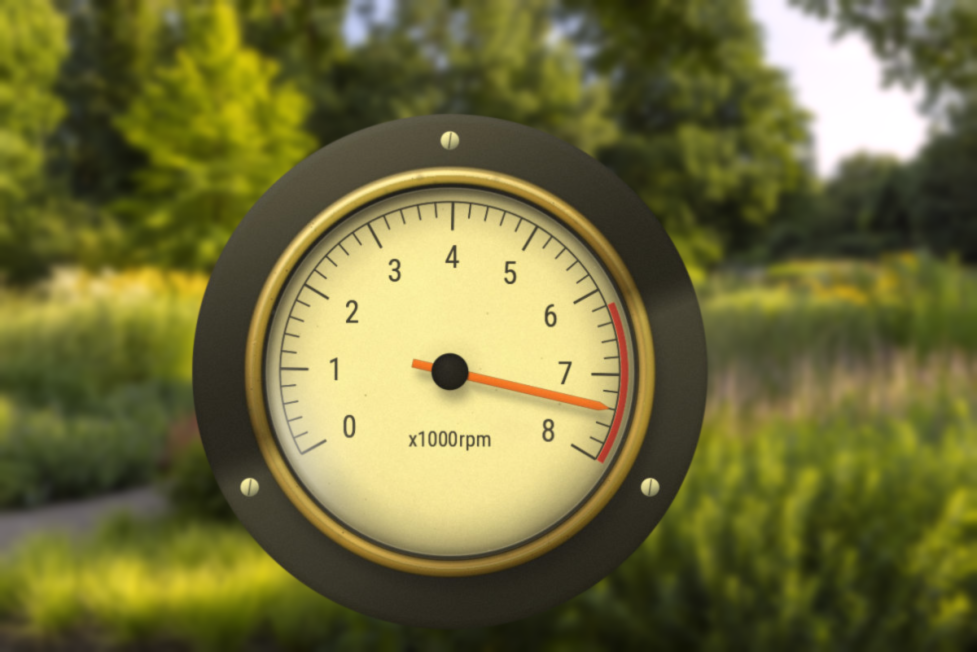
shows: 7400 rpm
